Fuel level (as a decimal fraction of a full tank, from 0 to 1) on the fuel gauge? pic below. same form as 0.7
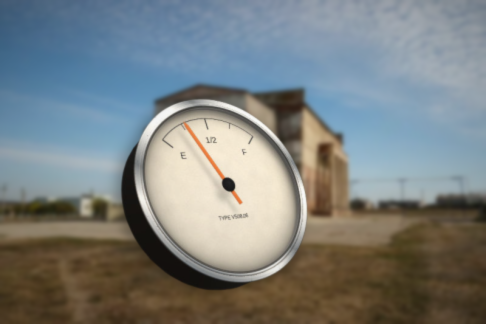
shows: 0.25
